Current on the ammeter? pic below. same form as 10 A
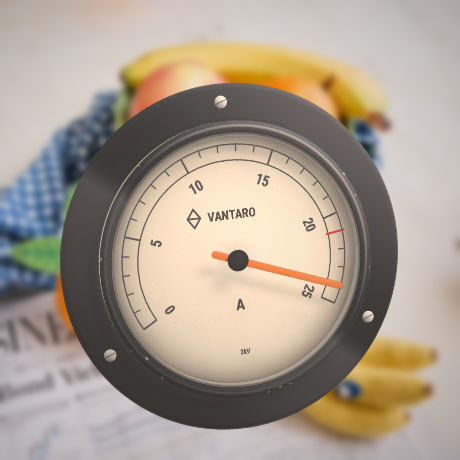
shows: 24 A
